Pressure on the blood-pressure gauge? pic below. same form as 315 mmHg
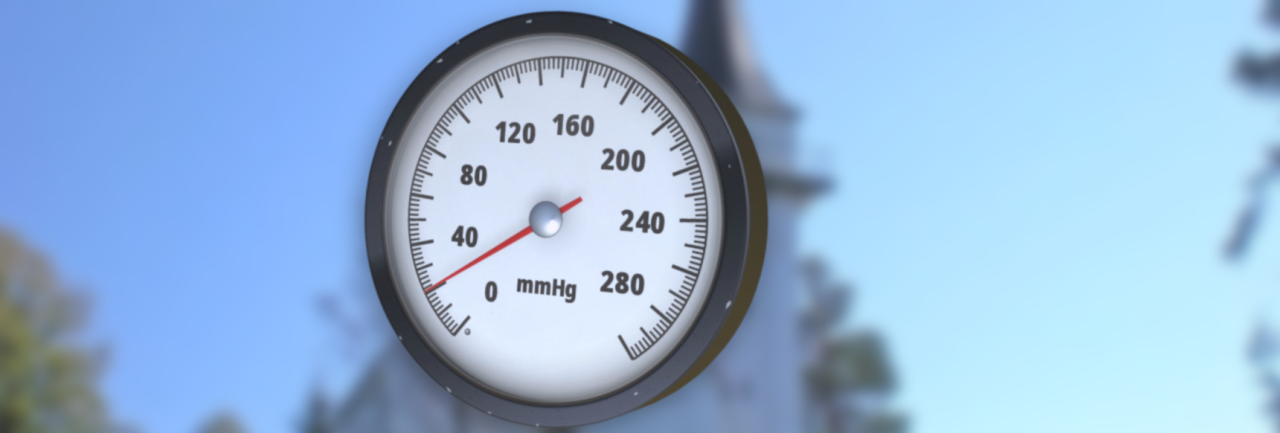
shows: 20 mmHg
